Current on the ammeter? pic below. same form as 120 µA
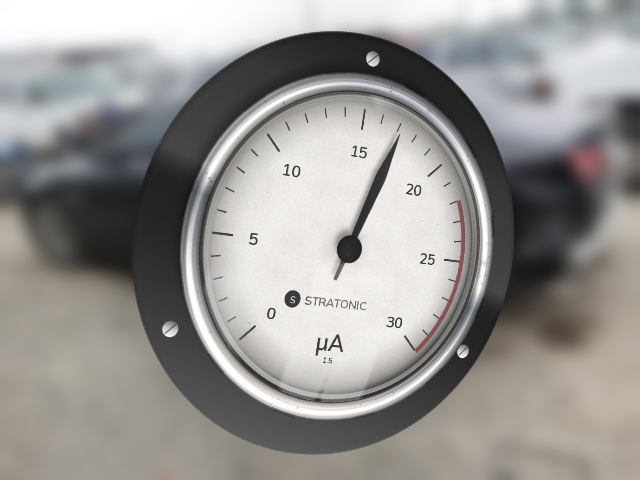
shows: 17 µA
